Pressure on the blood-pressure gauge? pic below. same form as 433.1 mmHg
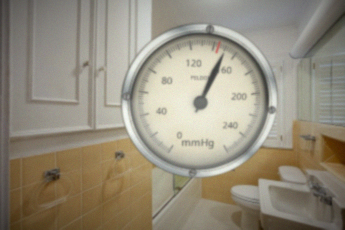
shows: 150 mmHg
